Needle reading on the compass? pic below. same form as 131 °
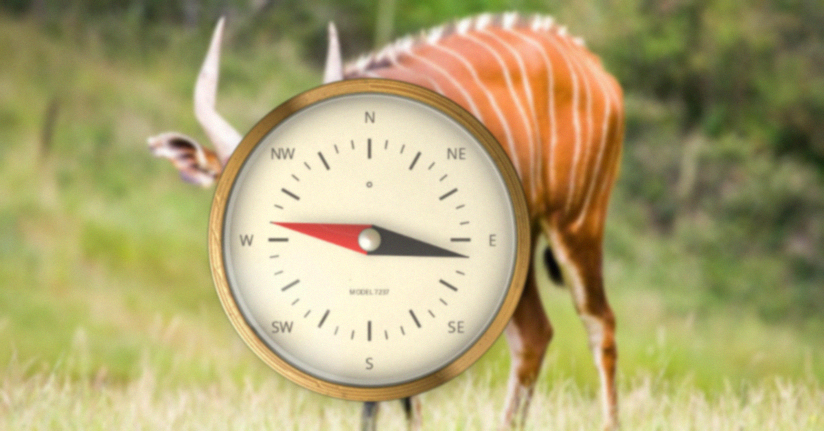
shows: 280 °
